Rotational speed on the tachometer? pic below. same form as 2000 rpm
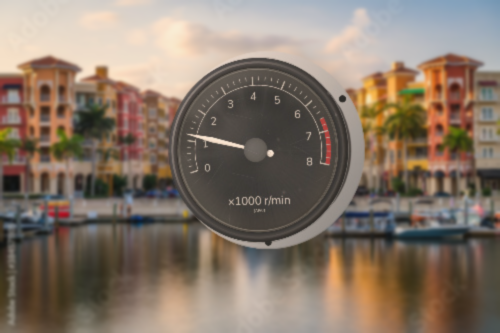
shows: 1200 rpm
